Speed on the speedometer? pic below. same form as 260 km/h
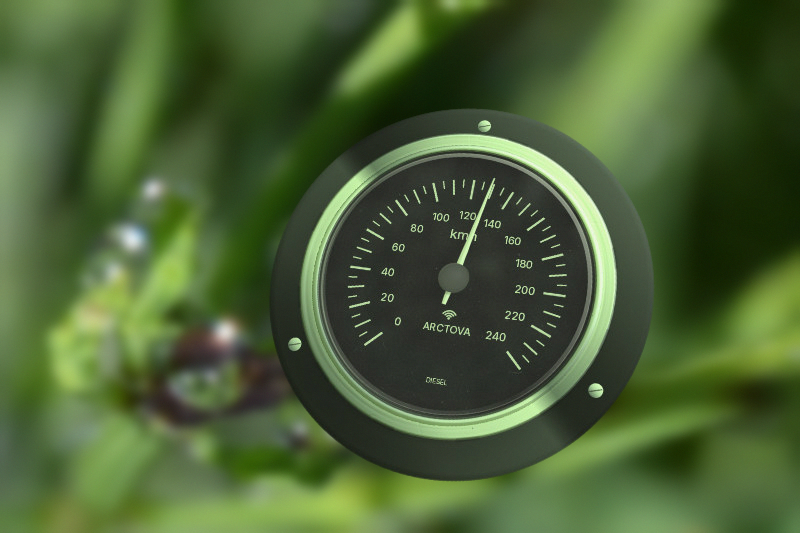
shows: 130 km/h
